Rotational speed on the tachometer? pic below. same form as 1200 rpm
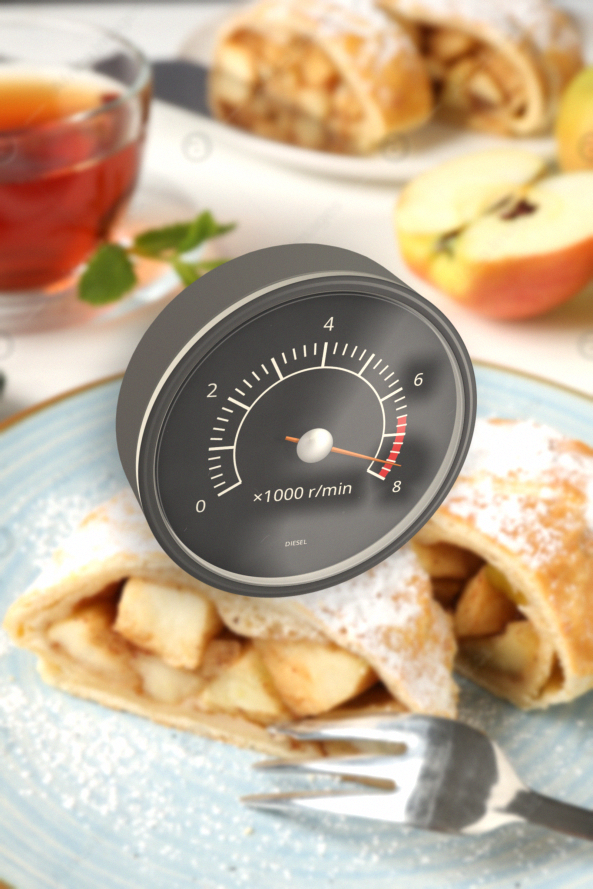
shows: 7600 rpm
